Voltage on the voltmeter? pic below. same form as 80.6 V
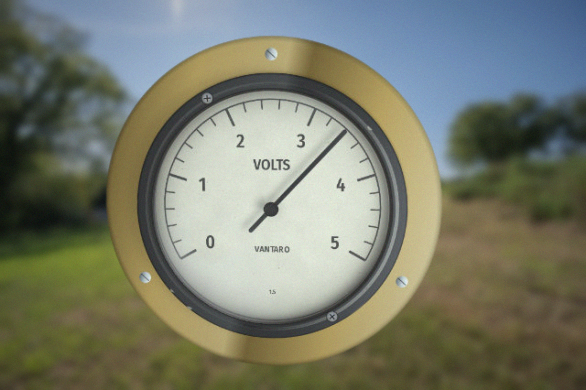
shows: 3.4 V
